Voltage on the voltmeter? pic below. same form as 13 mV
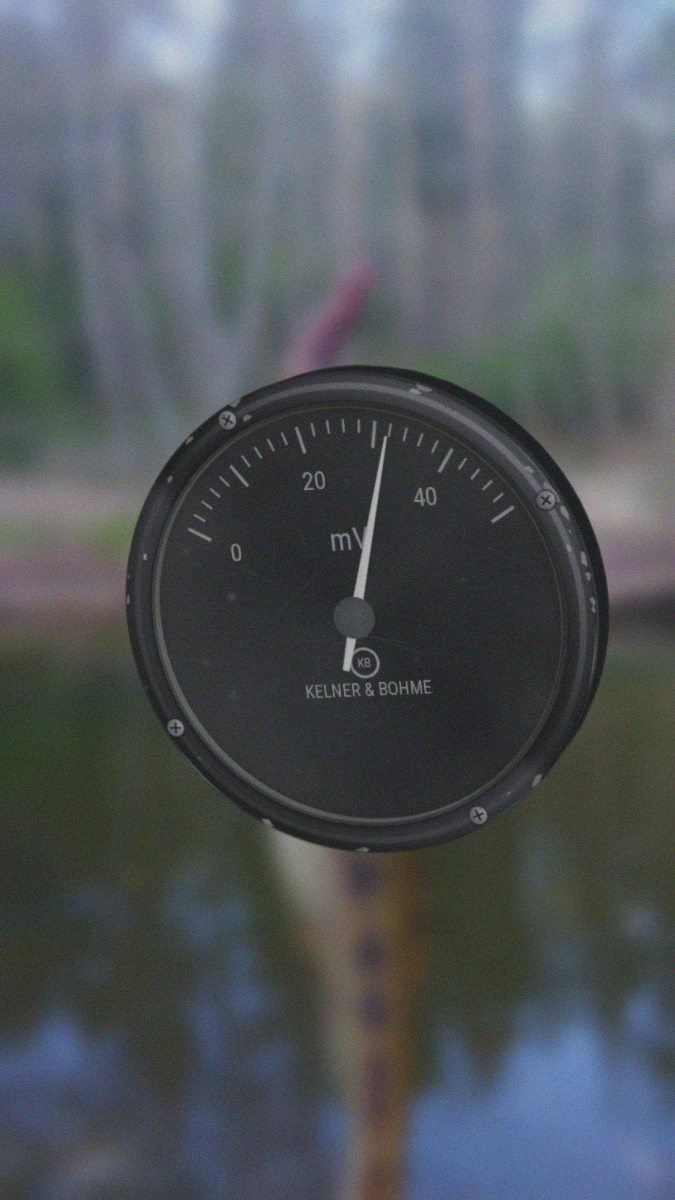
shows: 32 mV
